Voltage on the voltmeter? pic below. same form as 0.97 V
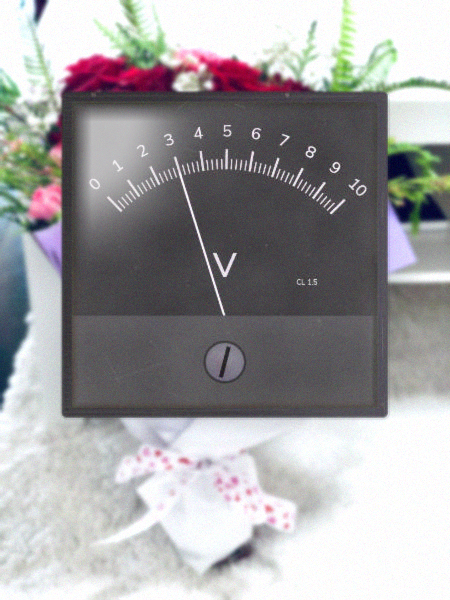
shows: 3 V
